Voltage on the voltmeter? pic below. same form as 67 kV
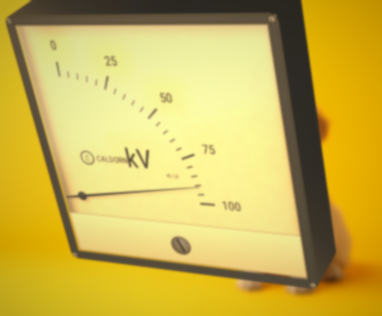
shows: 90 kV
